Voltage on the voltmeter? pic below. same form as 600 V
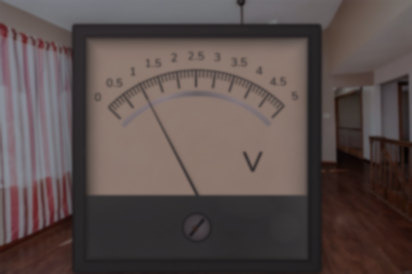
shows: 1 V
